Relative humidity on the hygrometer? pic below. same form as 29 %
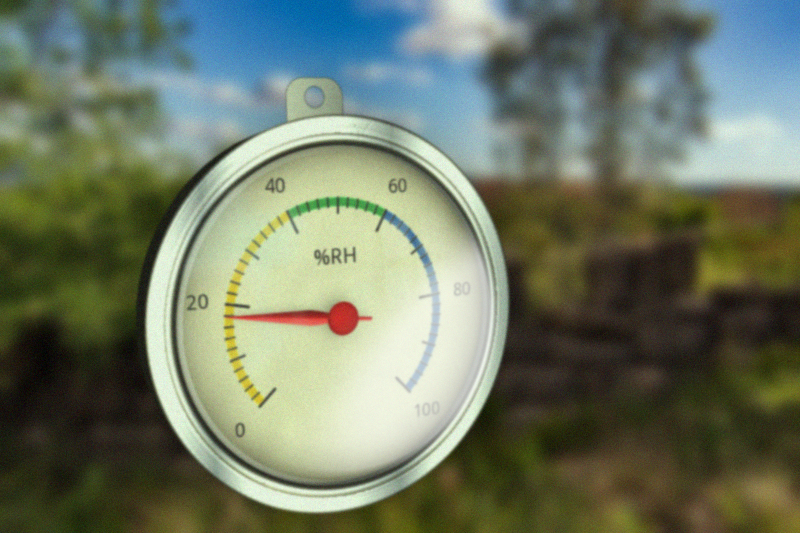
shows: 18 %
